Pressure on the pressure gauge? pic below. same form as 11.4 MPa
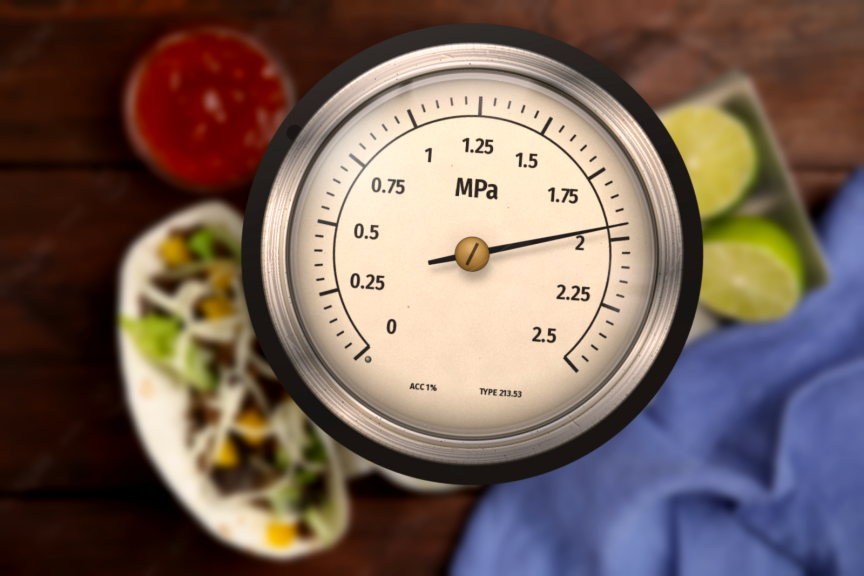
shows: 1.95 MPa
